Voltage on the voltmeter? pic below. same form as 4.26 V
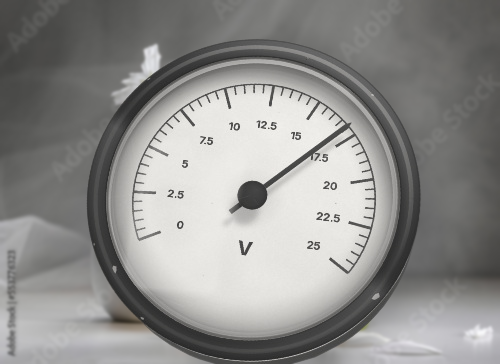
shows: 17 V
